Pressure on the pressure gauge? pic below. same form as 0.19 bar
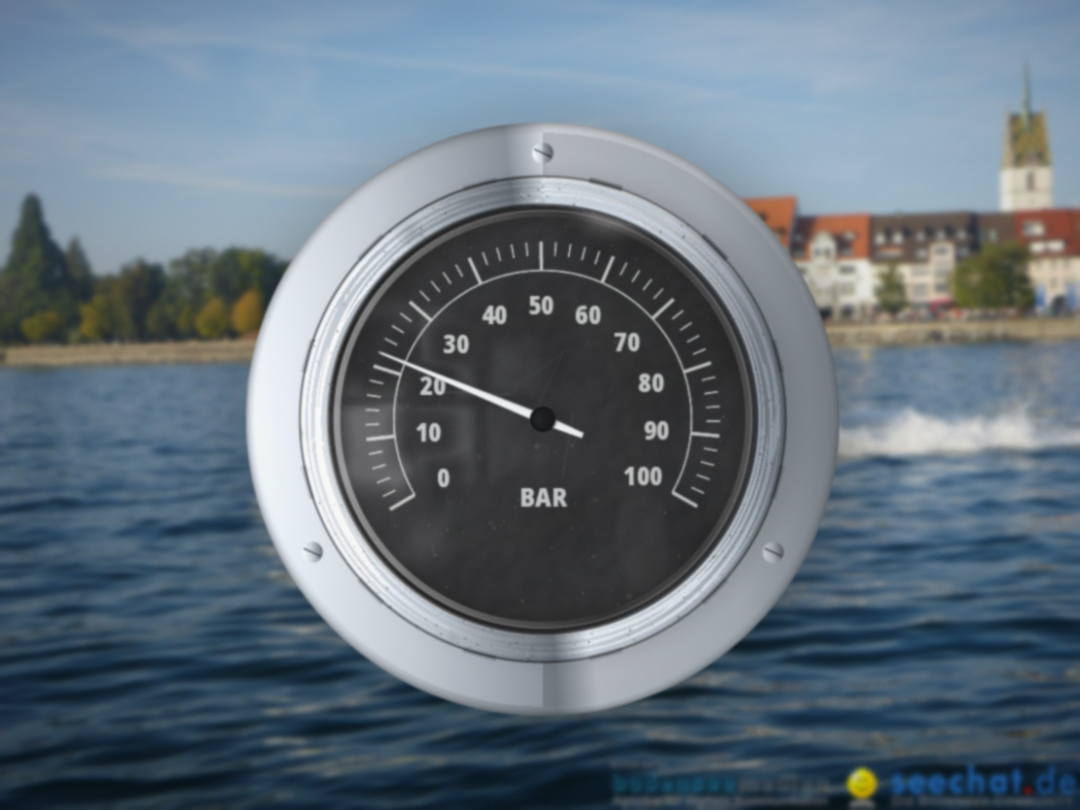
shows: 22 bar
